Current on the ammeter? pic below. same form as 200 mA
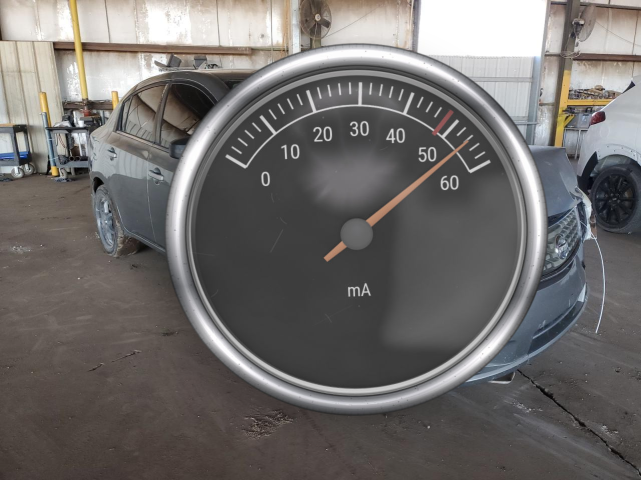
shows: 54 mA
